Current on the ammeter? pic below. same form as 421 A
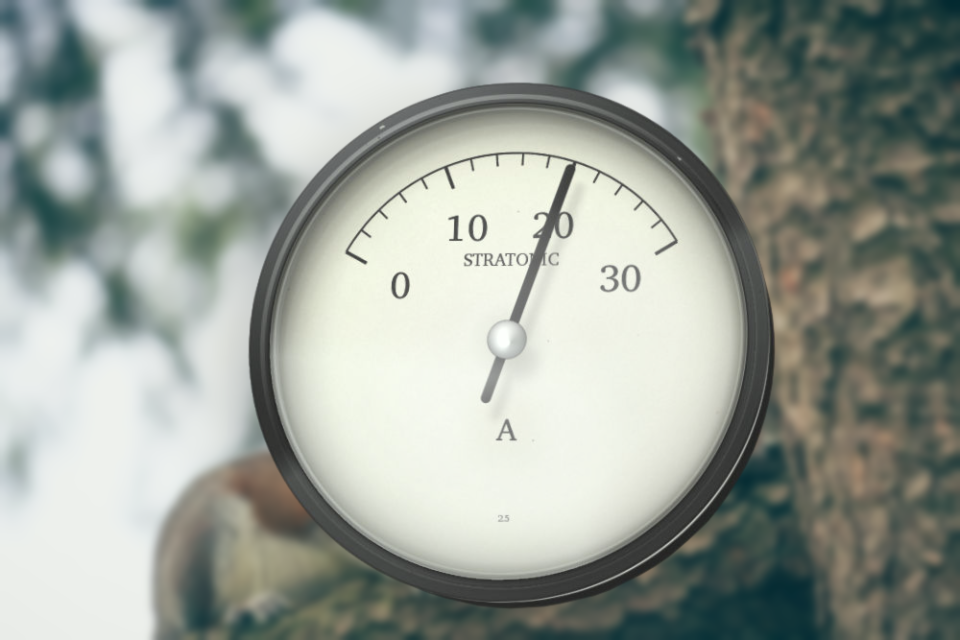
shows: 20 A
